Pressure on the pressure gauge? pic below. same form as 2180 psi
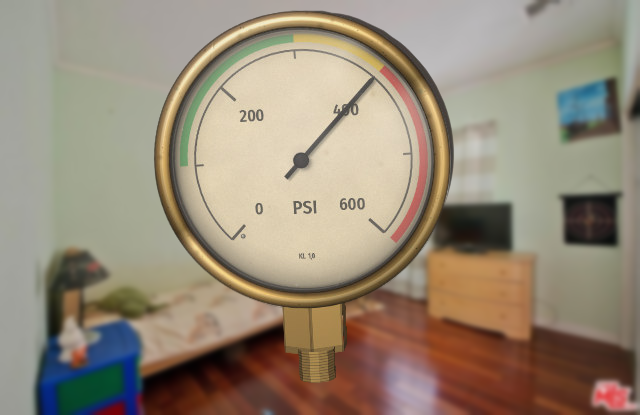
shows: 400 psi
